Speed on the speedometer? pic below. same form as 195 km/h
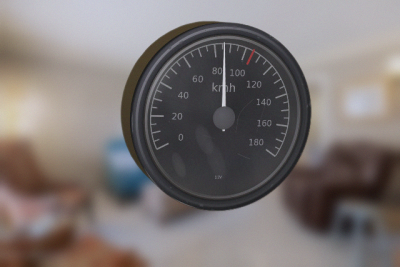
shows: 85 km/h
